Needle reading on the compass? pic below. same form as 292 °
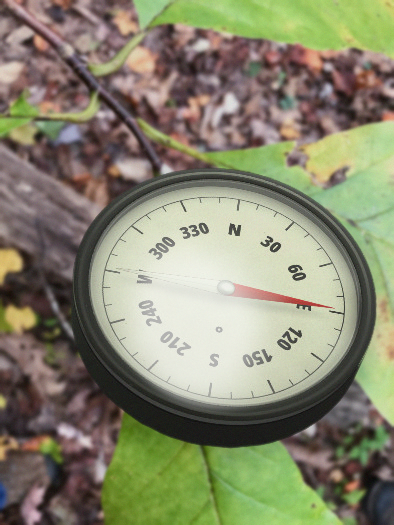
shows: 90 °
